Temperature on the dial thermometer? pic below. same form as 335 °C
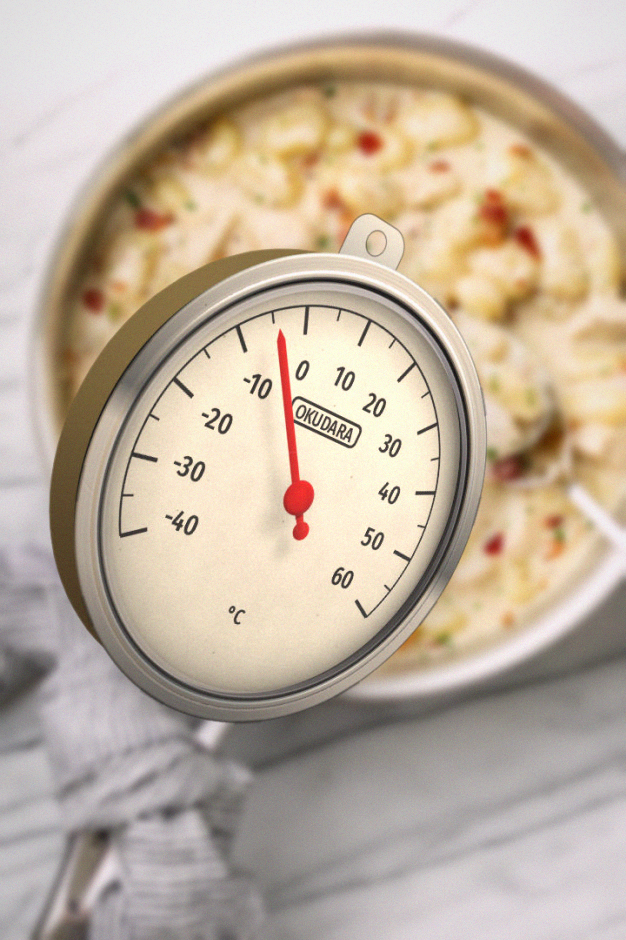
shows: -5 °C
